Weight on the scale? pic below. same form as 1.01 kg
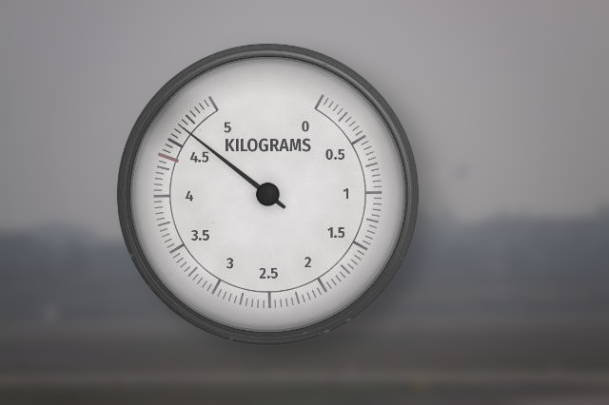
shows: 4.65 kg
